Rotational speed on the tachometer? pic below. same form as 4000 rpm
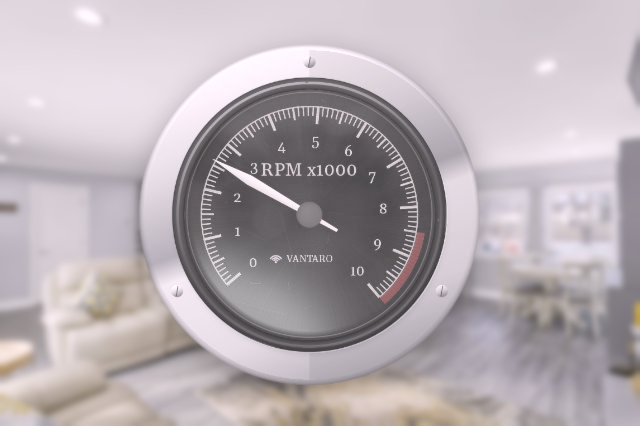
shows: 2600 rpm
